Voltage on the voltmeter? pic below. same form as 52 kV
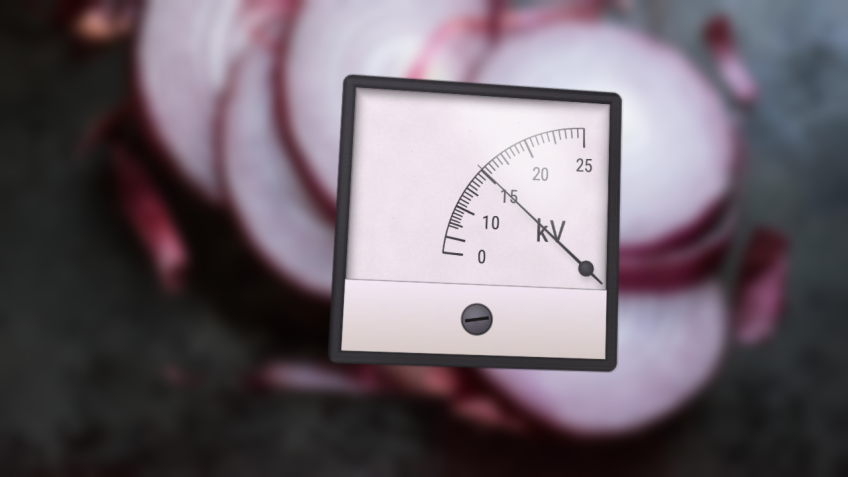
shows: 15 kV
